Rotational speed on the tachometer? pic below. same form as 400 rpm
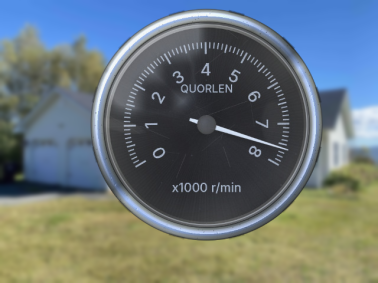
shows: 7600 rpm
